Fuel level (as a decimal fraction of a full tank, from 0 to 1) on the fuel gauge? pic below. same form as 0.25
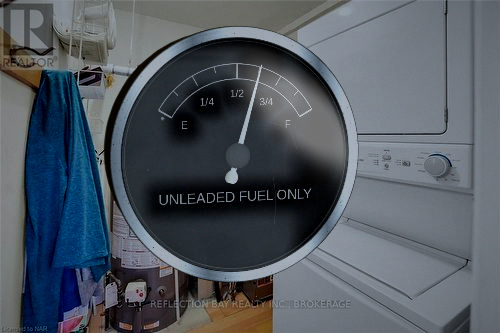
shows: 0.625
